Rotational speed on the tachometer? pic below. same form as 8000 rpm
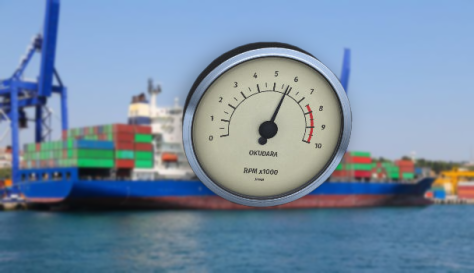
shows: 5750 rpm
